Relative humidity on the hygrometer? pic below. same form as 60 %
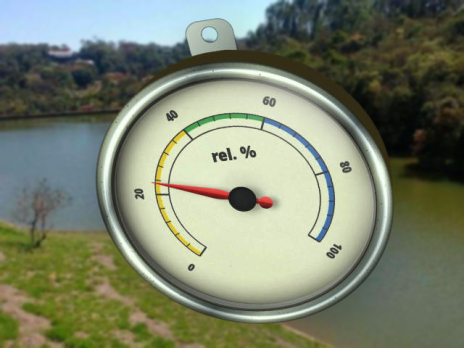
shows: 24 %
